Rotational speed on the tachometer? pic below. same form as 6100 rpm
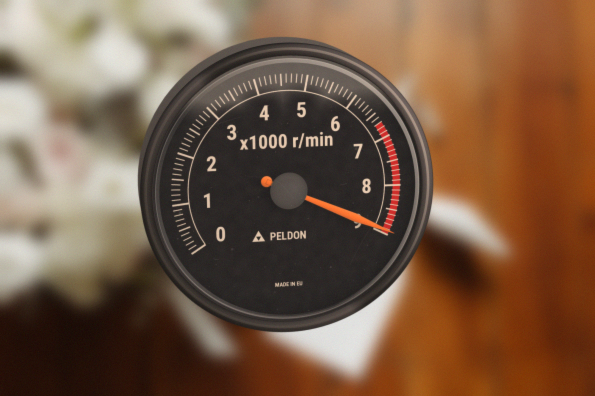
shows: 8900 rpm
